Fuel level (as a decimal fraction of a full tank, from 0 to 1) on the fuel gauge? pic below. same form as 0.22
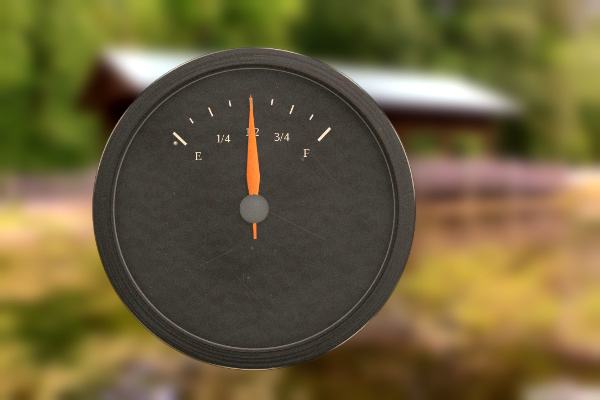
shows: 0.5
